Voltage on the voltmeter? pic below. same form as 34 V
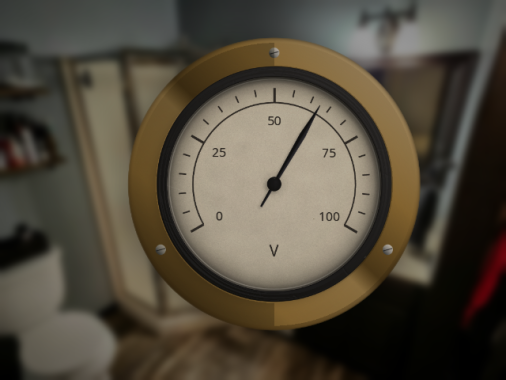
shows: 62.5 V
